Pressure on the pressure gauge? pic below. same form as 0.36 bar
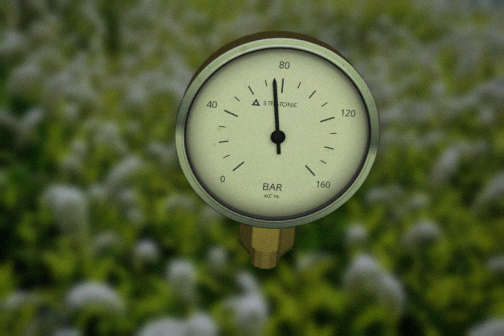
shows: 75 bar
